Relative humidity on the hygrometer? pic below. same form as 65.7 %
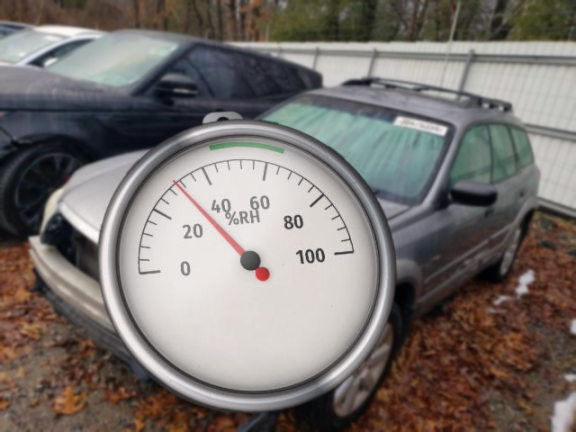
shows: 30 %
